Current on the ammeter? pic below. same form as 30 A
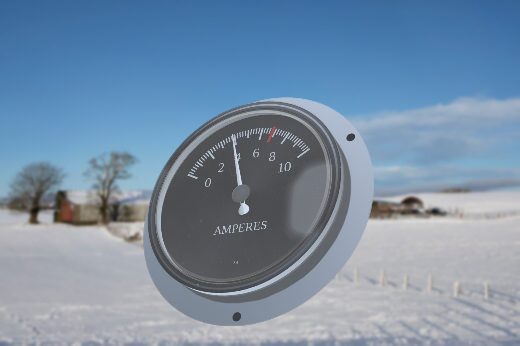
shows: 4 A
